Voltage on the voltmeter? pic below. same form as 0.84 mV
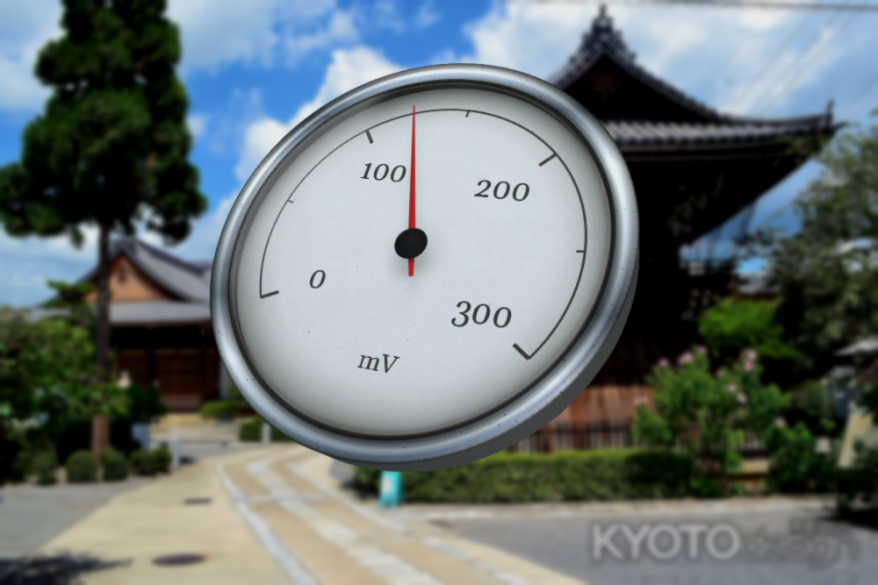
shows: 125 mV
